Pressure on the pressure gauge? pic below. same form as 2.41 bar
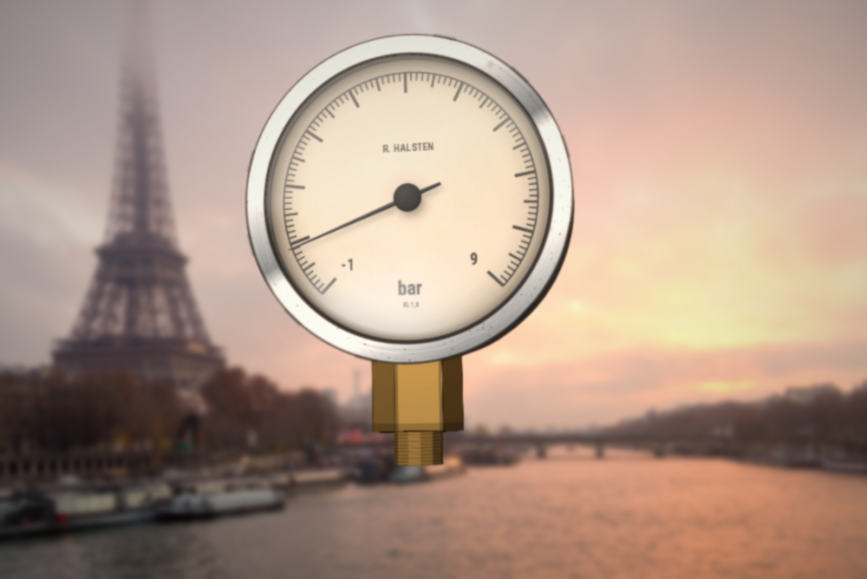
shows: -0.1 bar
